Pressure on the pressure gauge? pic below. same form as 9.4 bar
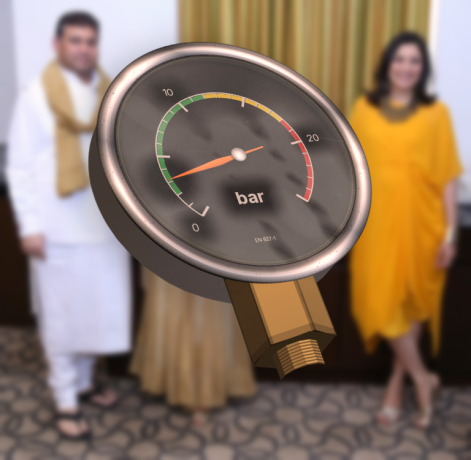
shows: 3 bar
